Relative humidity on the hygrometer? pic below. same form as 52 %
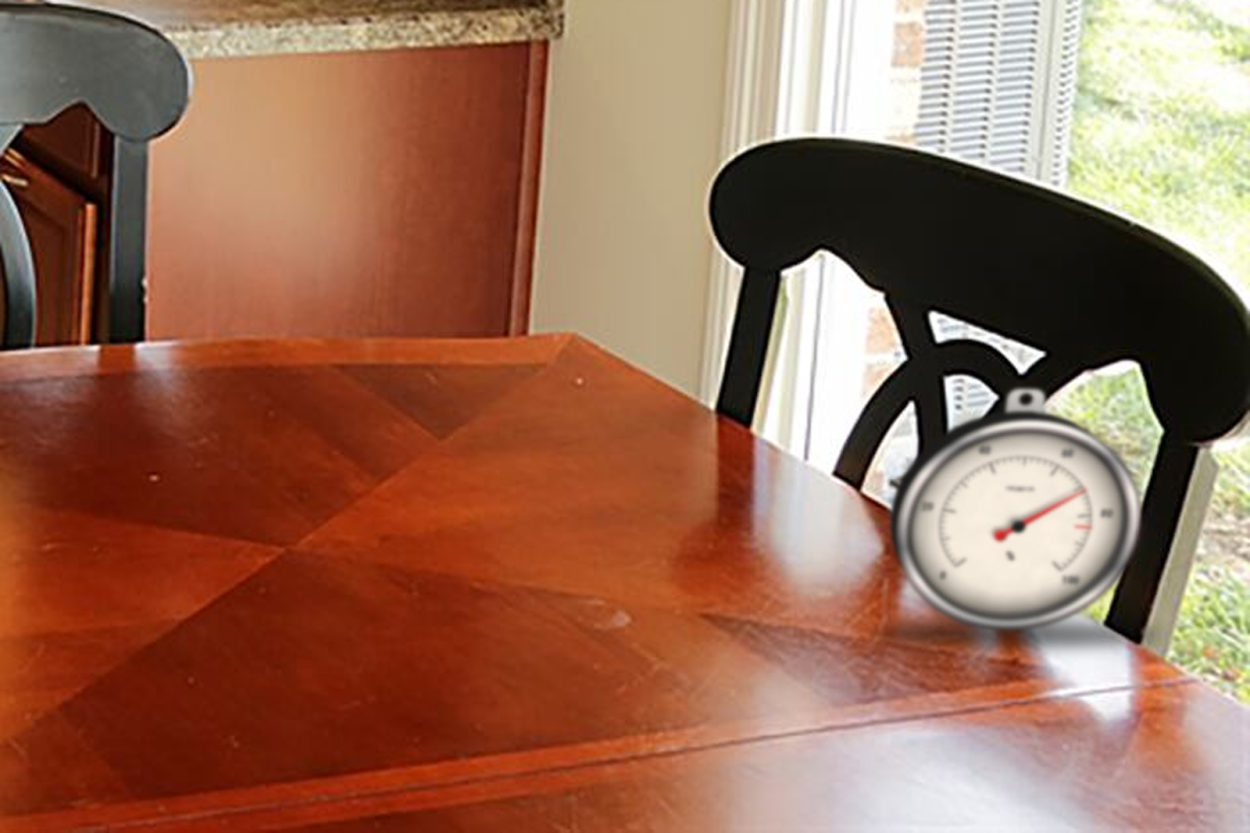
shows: 70 %
